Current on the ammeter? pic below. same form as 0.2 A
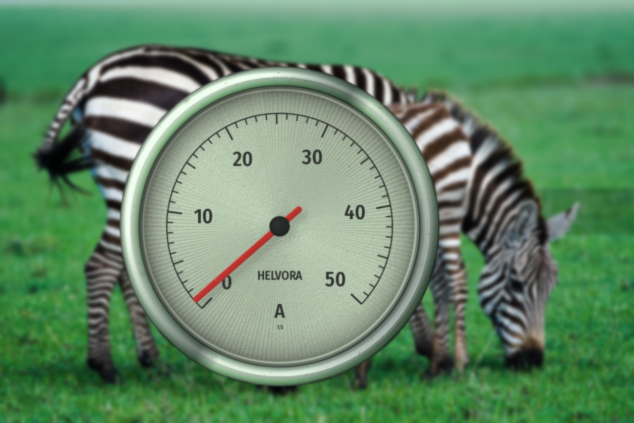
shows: 1 A
